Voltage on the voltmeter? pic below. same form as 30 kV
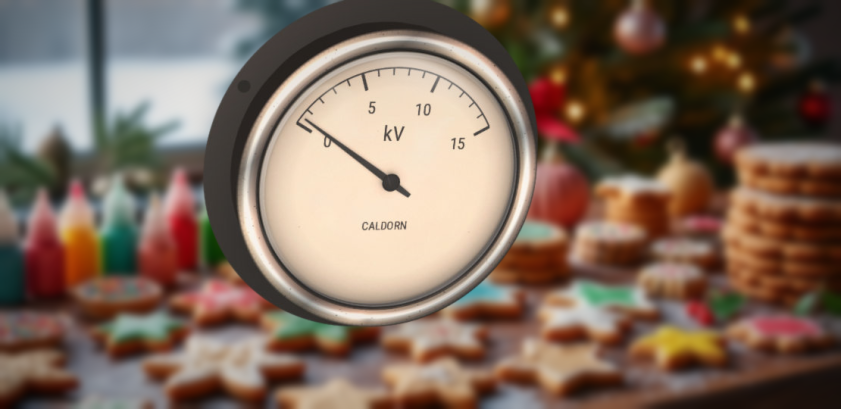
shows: 0.5 kV
